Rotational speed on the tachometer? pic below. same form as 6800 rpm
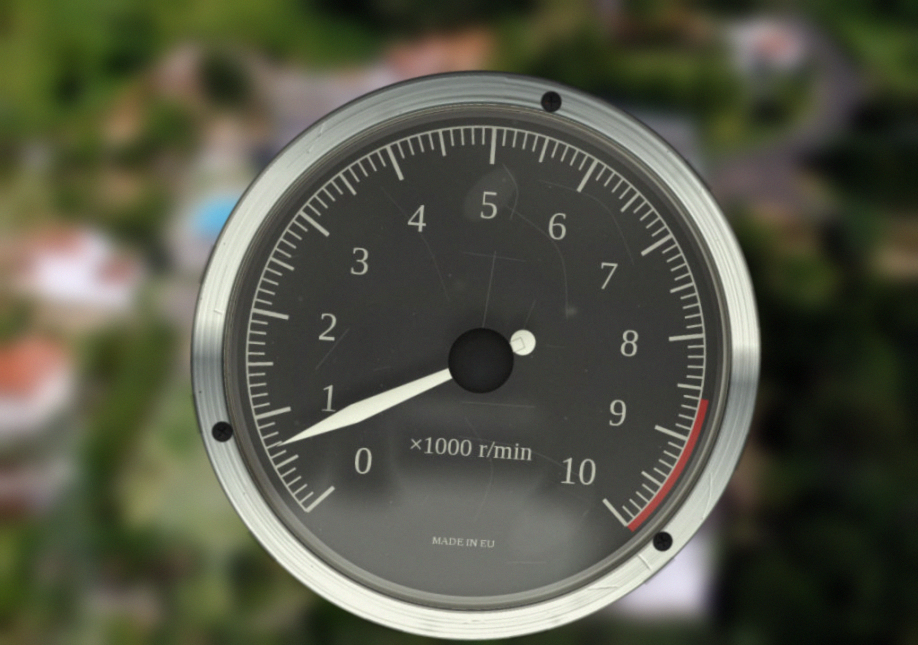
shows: 700 rpm
